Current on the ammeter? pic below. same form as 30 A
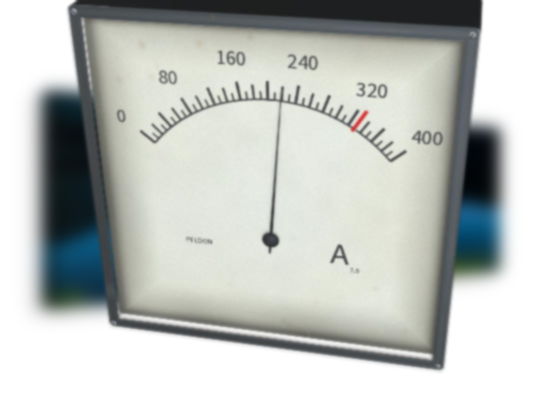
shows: 220 A
